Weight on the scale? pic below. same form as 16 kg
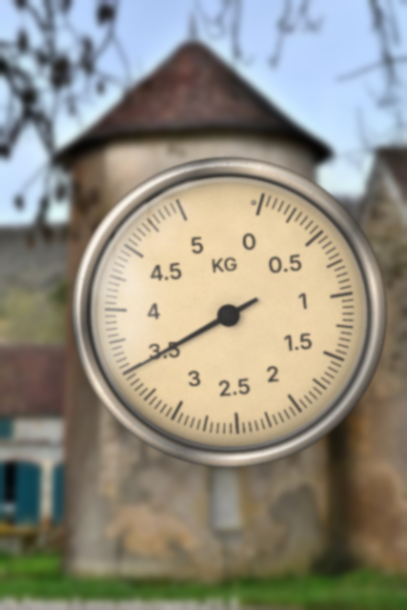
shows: 3.5 kg
